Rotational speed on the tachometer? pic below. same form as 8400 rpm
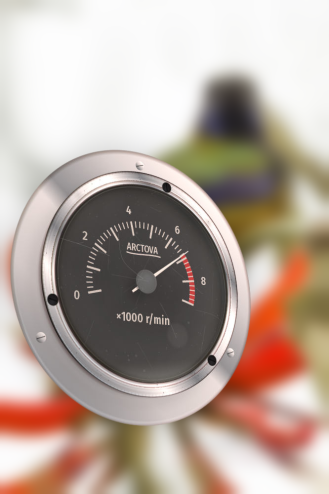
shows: 6800 rpm
